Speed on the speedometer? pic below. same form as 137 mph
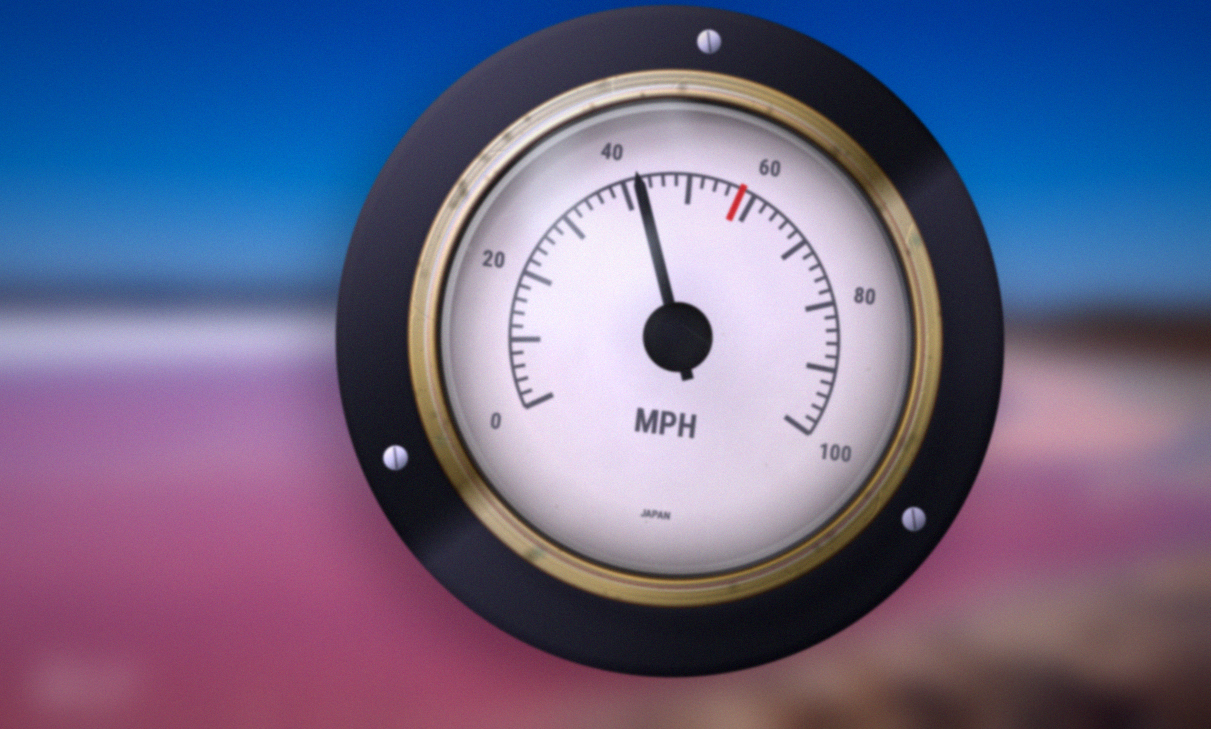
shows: 42 mph
